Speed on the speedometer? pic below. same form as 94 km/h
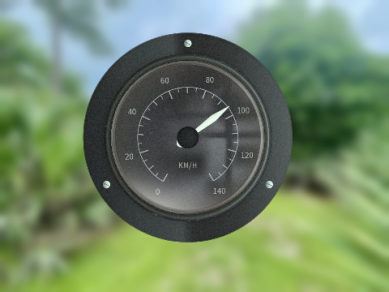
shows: 95 km/h
